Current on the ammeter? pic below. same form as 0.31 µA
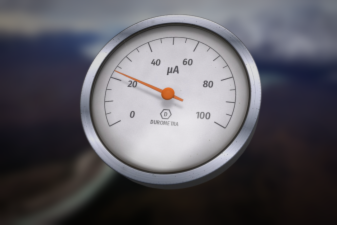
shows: 22.5 µA
